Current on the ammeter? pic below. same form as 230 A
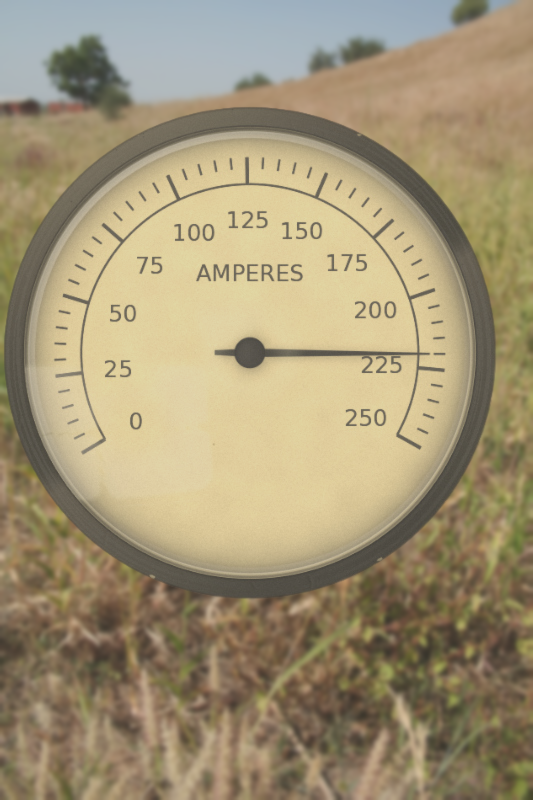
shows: 220 A
